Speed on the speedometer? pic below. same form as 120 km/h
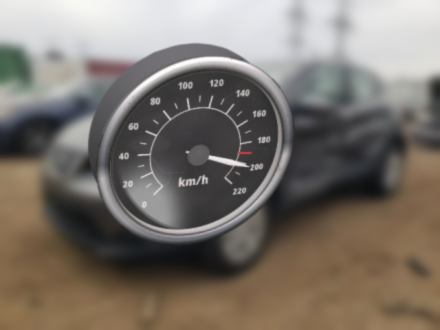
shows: 200 km/h
